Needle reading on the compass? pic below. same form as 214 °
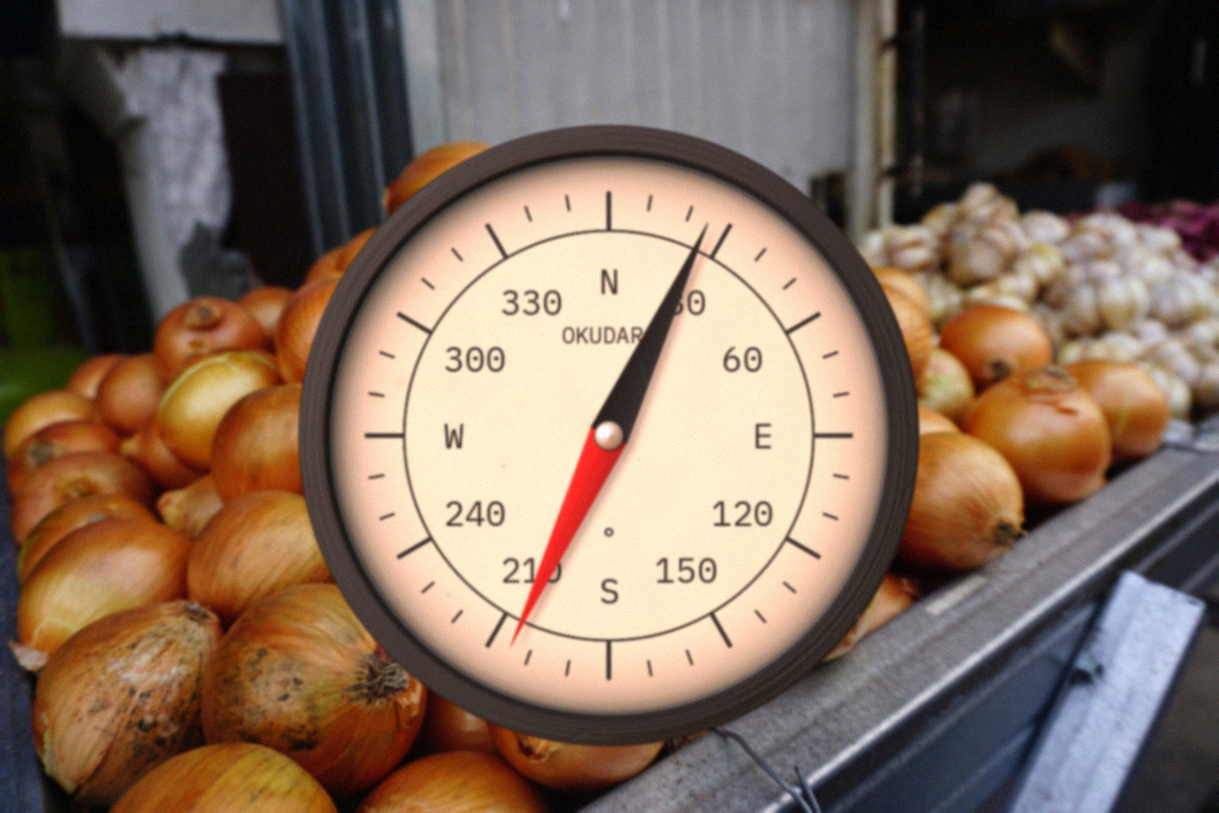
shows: 205 °
